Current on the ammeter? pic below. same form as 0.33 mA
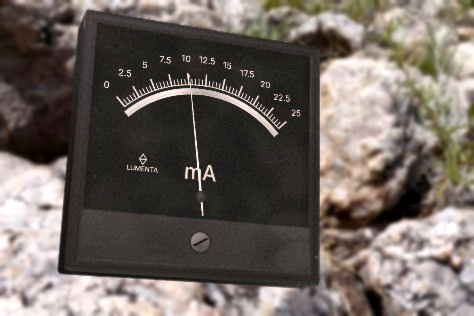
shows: 10 mA
